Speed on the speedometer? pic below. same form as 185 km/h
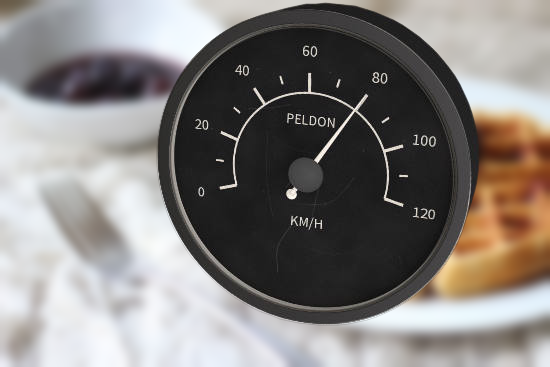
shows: 80 km/h
